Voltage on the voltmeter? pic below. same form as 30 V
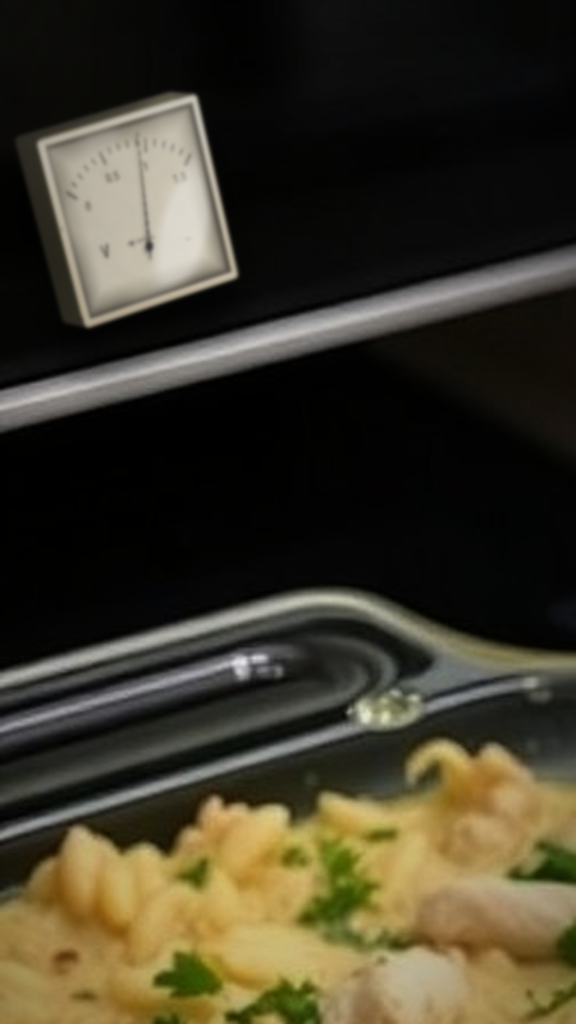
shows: 0.9 V
